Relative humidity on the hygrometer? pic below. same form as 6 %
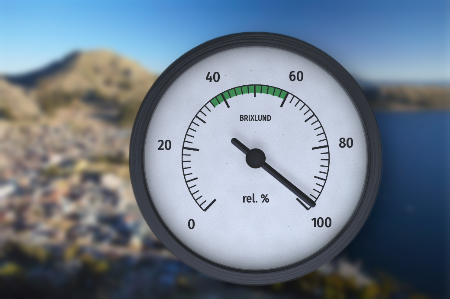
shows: 98 %
